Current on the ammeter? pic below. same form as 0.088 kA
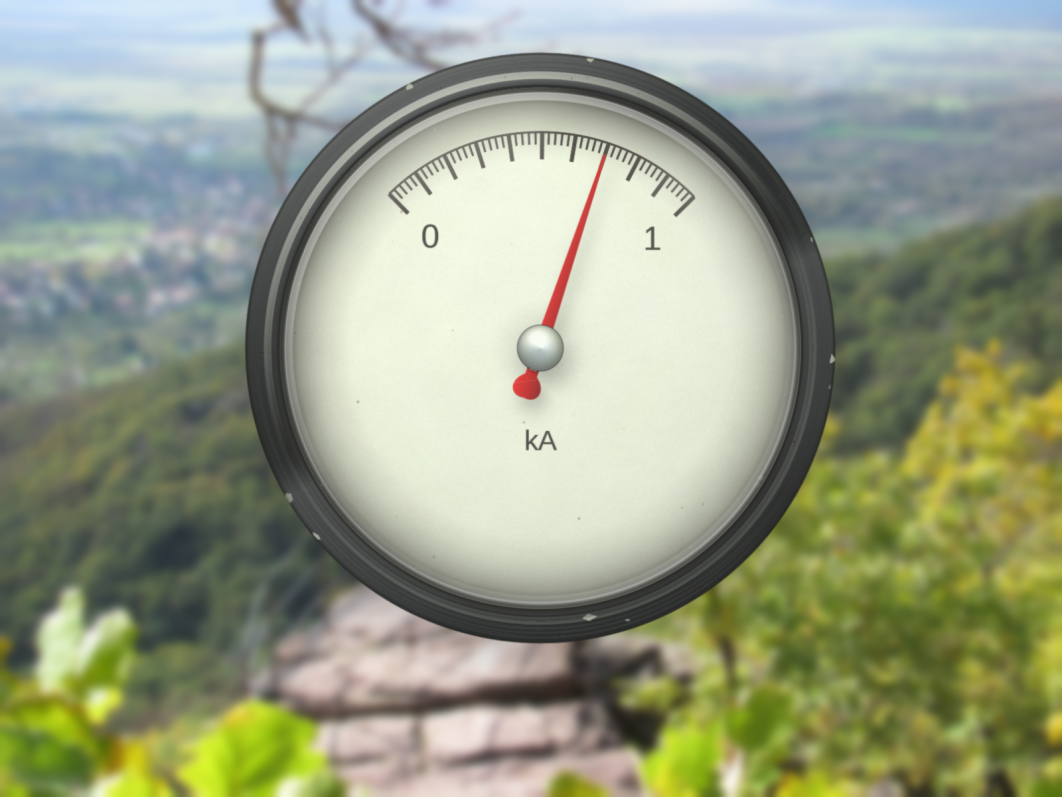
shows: 0.7 kA
